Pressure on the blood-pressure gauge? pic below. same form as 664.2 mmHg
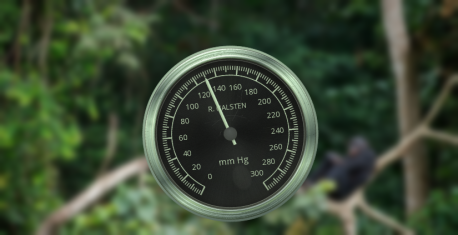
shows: 130 mmHg
